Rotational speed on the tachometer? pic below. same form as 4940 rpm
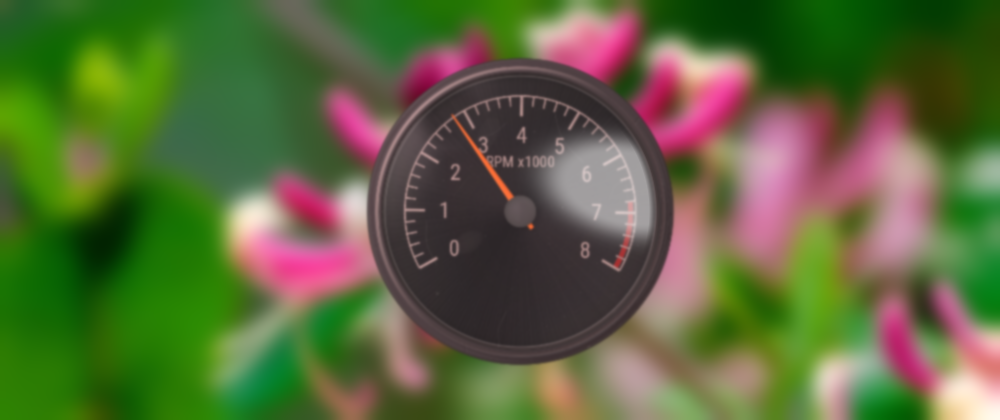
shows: 2800 rpm
